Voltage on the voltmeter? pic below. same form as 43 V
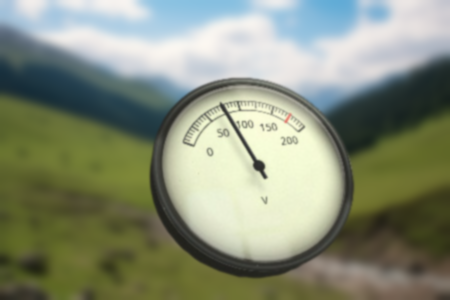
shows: 75 V
